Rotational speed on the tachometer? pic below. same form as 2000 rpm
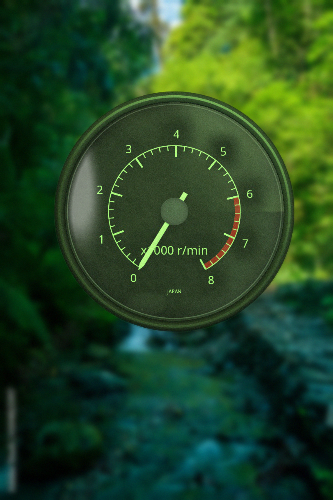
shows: 0 rpm
